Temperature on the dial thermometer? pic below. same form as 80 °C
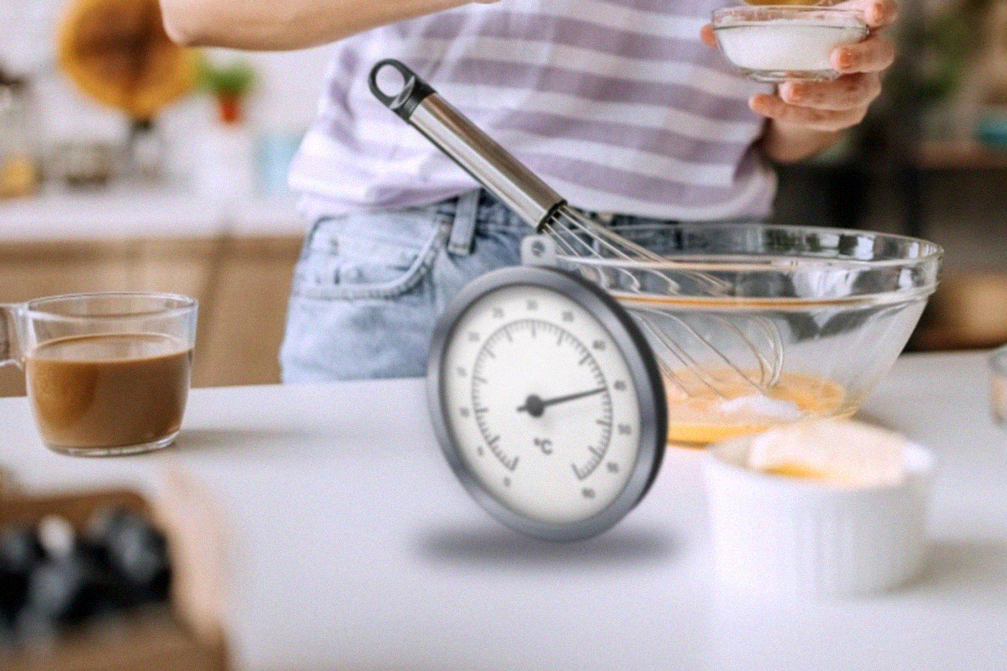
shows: 45 °C
